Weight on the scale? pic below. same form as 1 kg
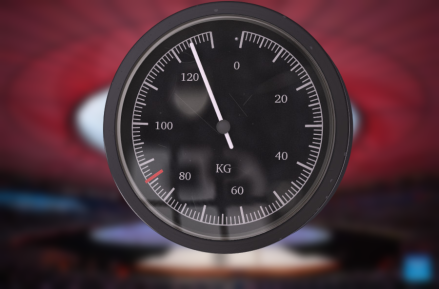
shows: 125 kg
